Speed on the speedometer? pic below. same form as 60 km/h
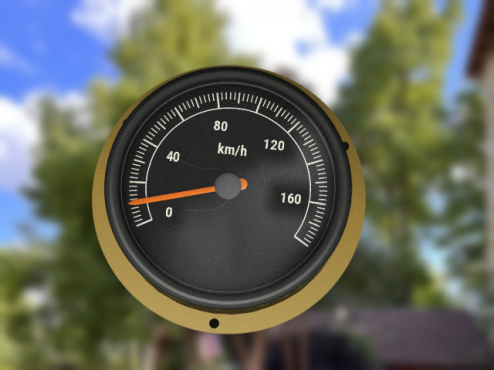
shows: 10 km/h
